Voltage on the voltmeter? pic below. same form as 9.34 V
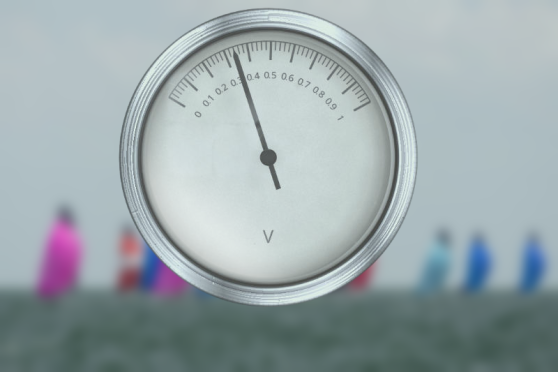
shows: 0.34 V
